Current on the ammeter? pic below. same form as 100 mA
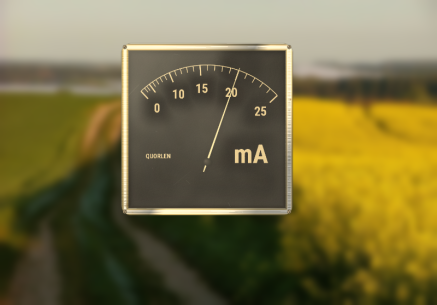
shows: 20 mA
